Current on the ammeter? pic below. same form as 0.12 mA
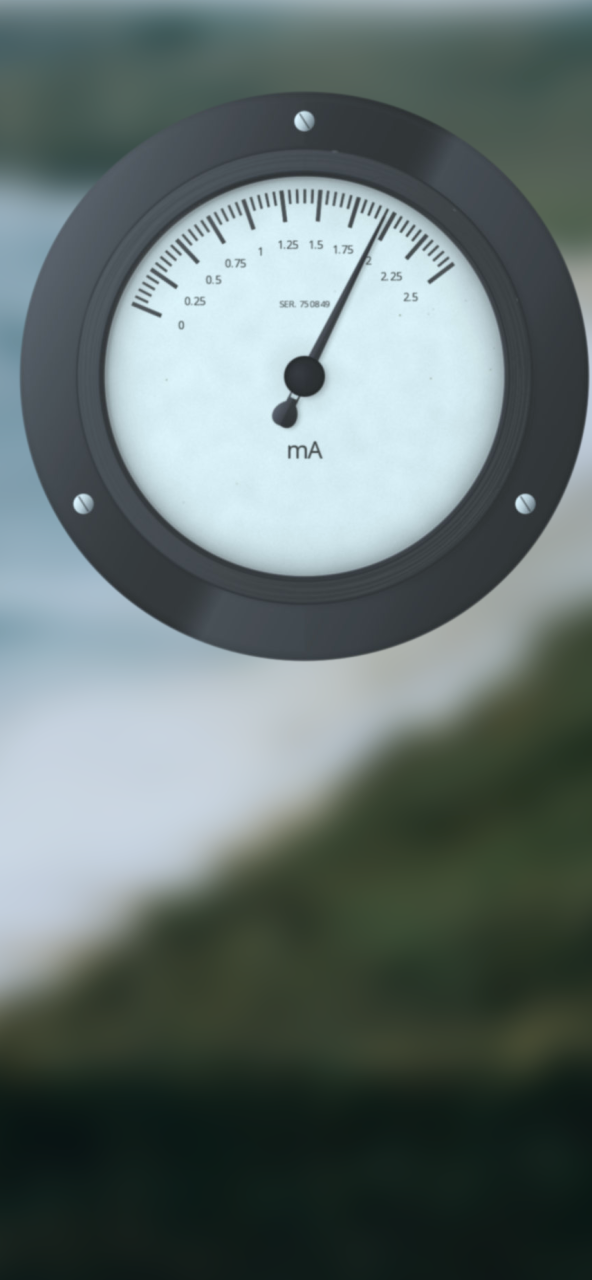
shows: 1.95 mA
